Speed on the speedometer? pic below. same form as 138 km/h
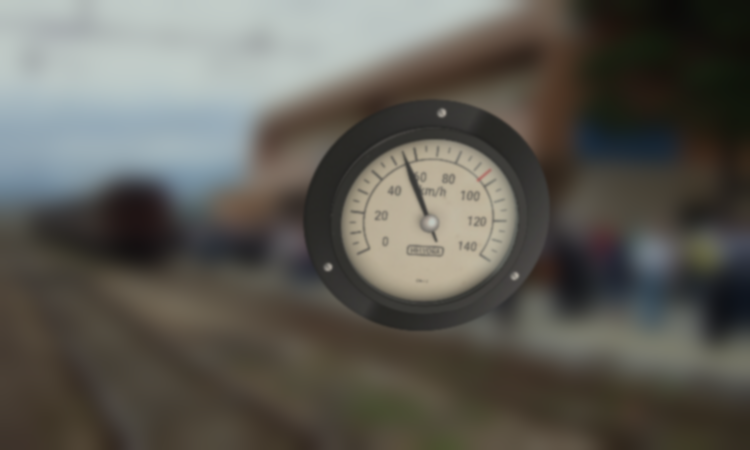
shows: 55 km/h
